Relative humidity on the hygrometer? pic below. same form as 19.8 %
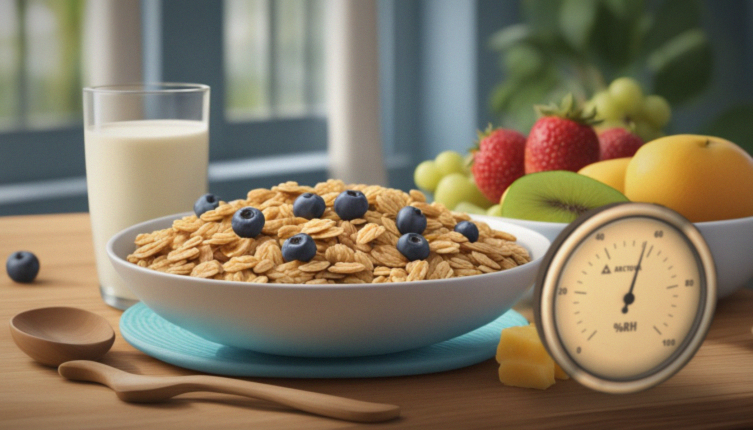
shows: 56 %
